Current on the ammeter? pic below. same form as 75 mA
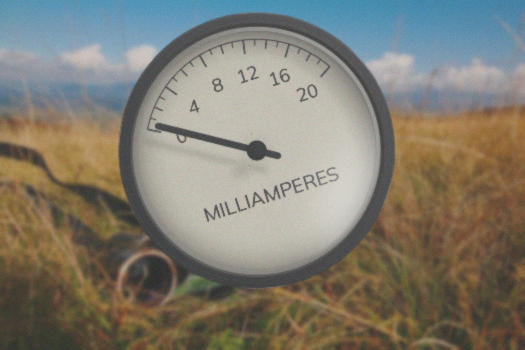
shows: 0.5 mA
